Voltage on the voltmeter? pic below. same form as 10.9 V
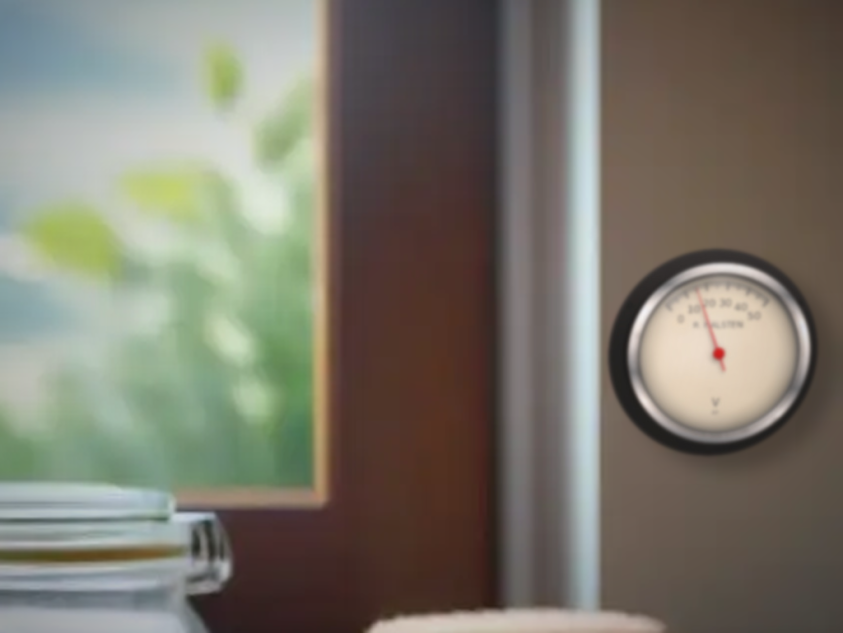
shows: 15 V
